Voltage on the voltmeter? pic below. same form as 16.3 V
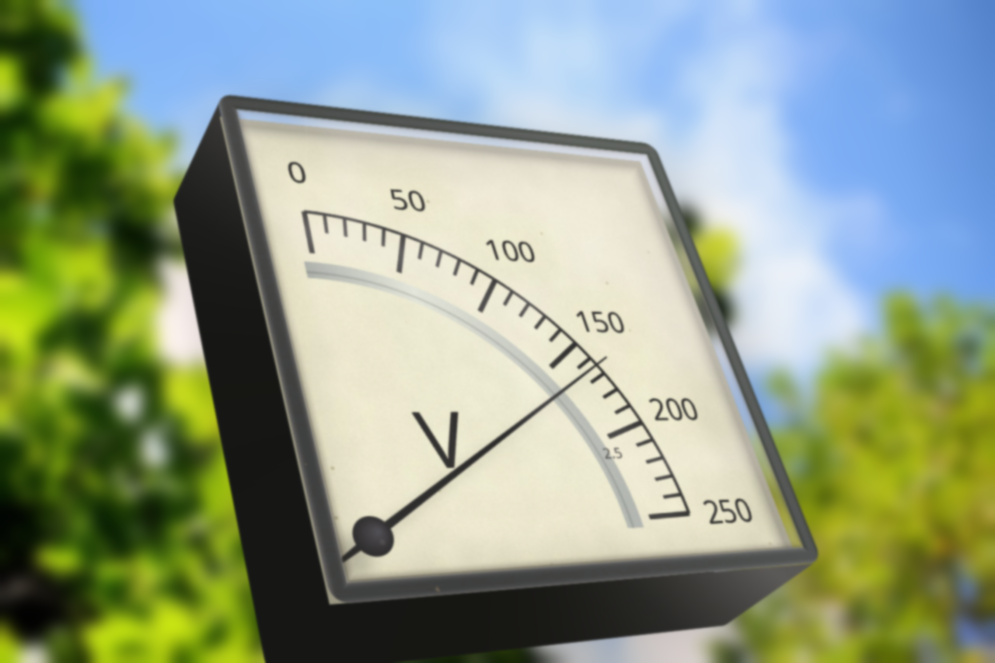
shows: 165 V
